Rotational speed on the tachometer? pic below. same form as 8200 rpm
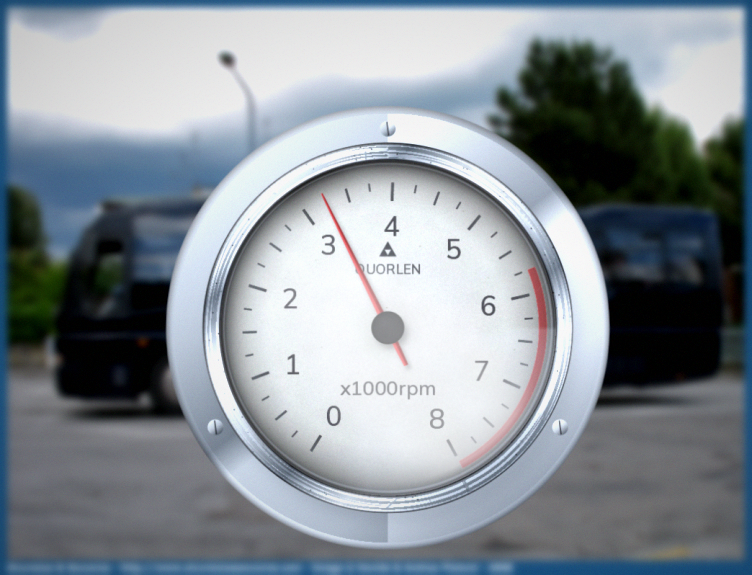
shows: 3250 rpm
